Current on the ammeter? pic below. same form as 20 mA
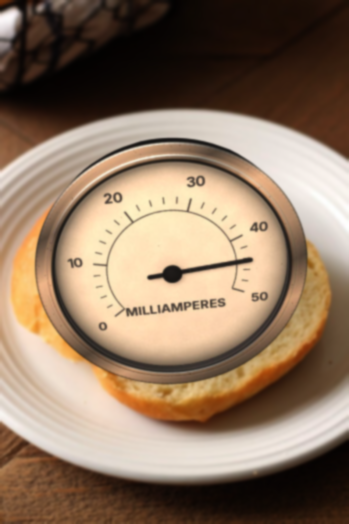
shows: 44 mA
